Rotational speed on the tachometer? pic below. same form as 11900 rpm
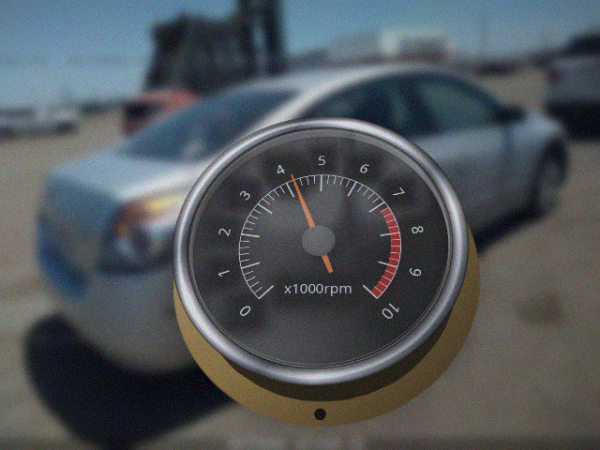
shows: 4200 rpm
